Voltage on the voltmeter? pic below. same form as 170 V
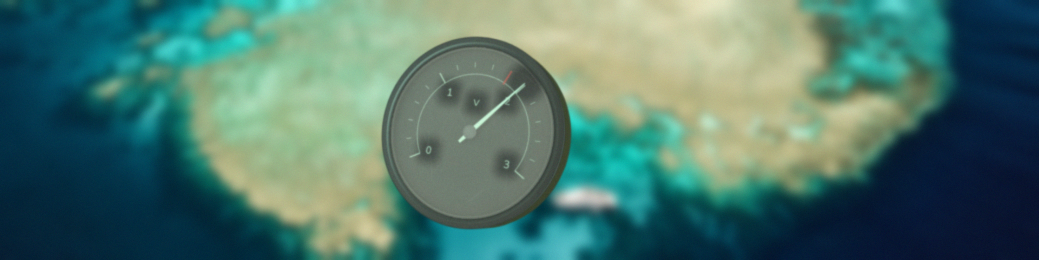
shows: 2 V
